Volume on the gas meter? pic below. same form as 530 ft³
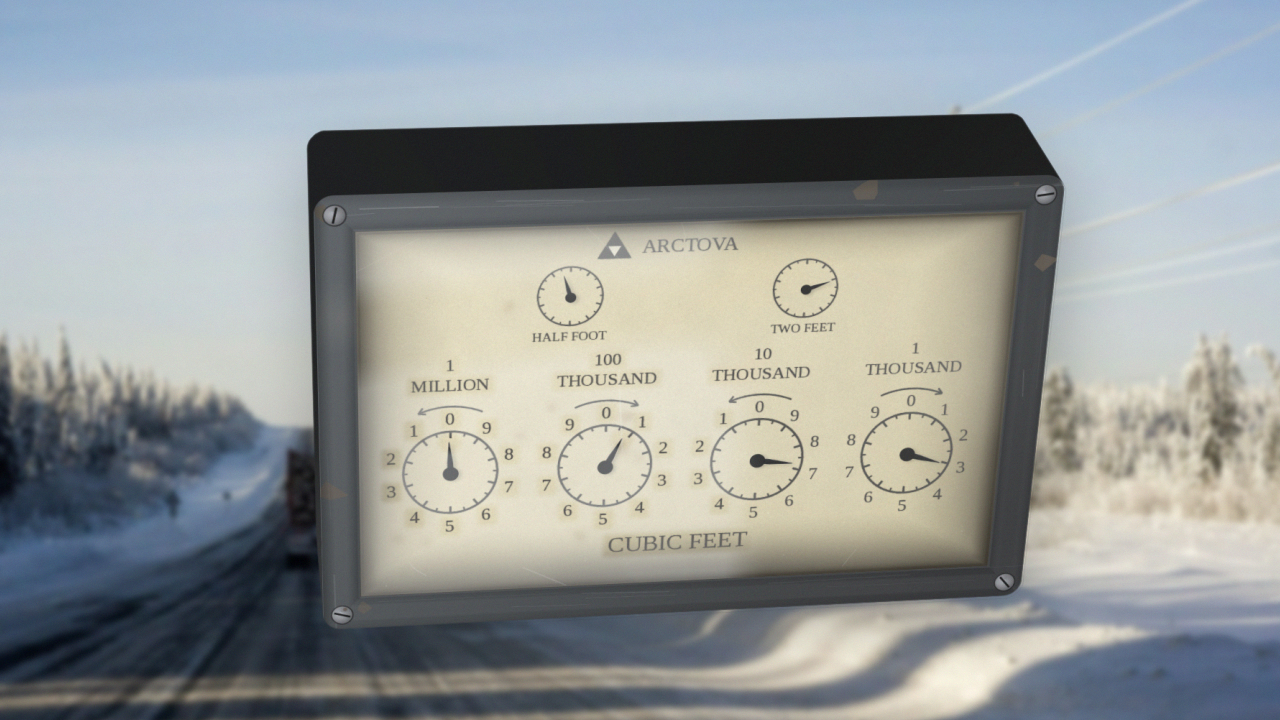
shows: 7300 ft³
